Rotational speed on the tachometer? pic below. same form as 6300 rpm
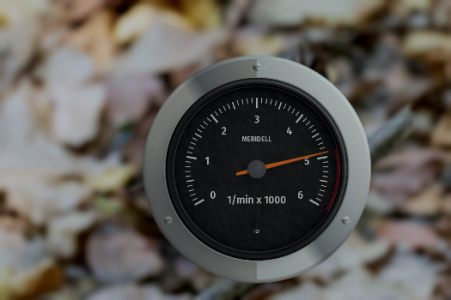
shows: 4900 rpm
